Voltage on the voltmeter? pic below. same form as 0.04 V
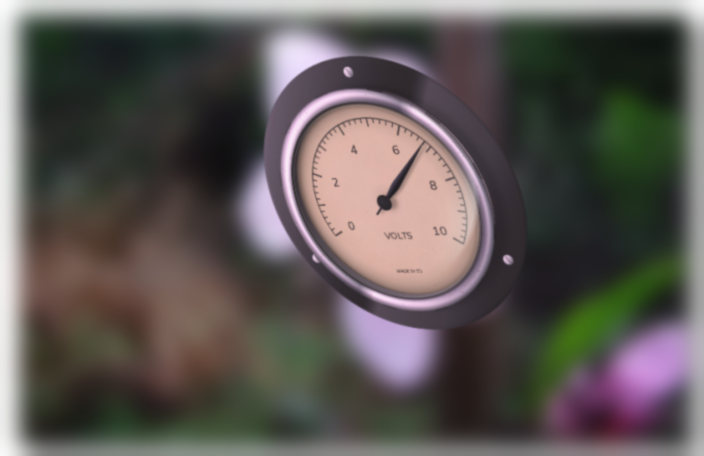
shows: 6.8 V
